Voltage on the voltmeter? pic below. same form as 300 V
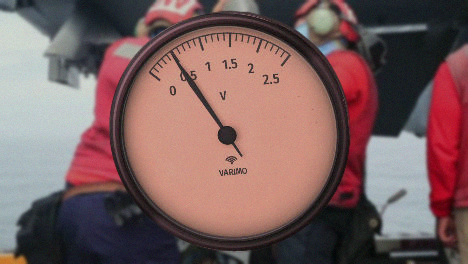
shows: 0.5 V
